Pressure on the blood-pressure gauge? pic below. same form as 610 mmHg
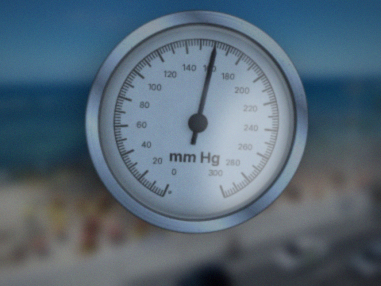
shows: 160 mmHg
